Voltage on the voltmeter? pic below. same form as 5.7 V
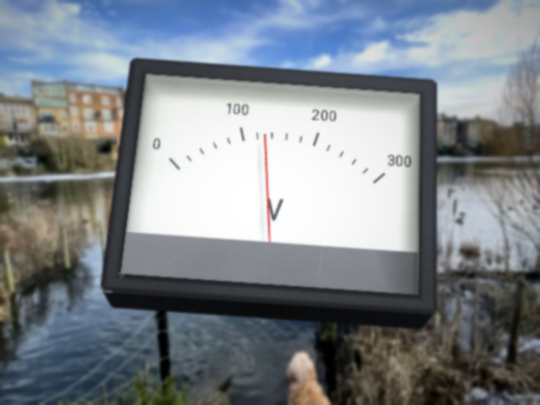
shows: 130 V
